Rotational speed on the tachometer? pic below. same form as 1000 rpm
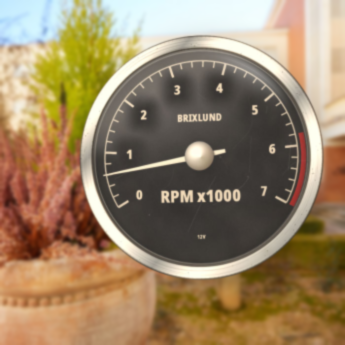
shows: 600 rpm
